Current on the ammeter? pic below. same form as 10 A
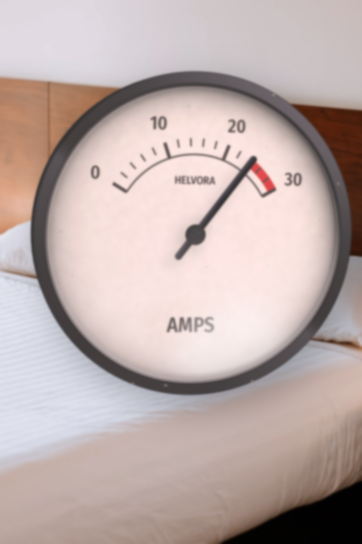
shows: 24 A
